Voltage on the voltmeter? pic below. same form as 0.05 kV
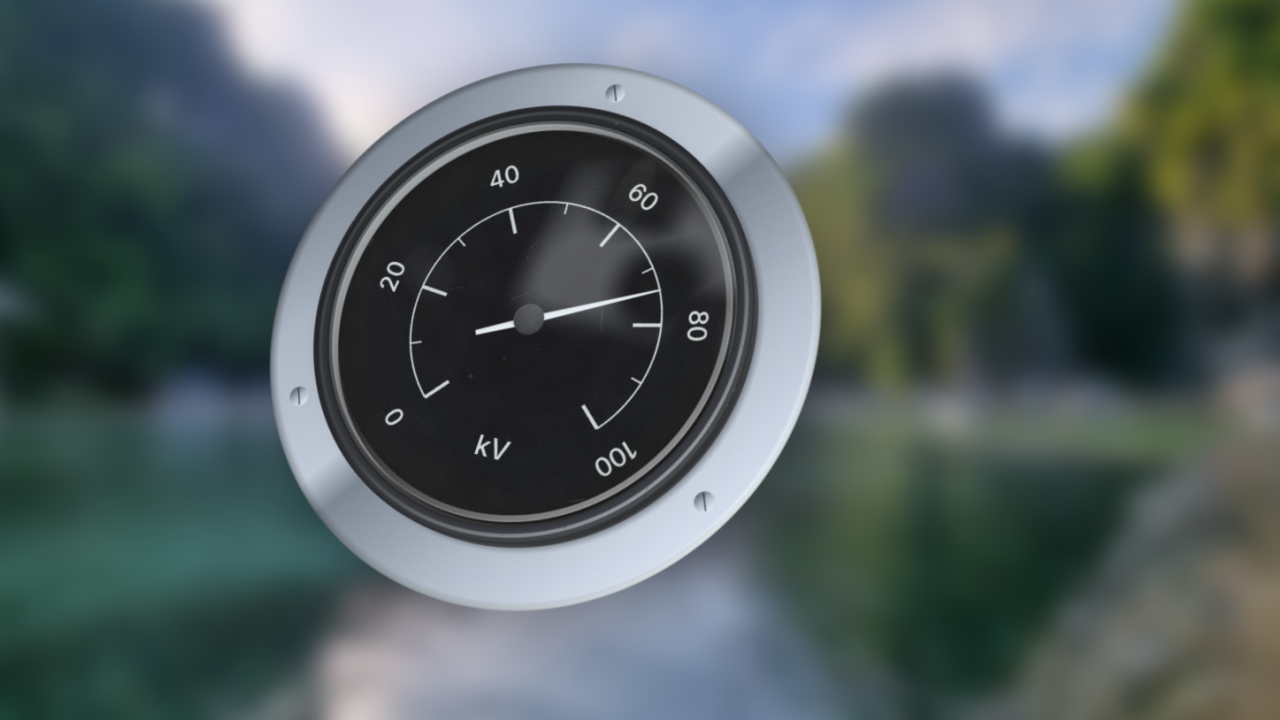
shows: 75 kV
